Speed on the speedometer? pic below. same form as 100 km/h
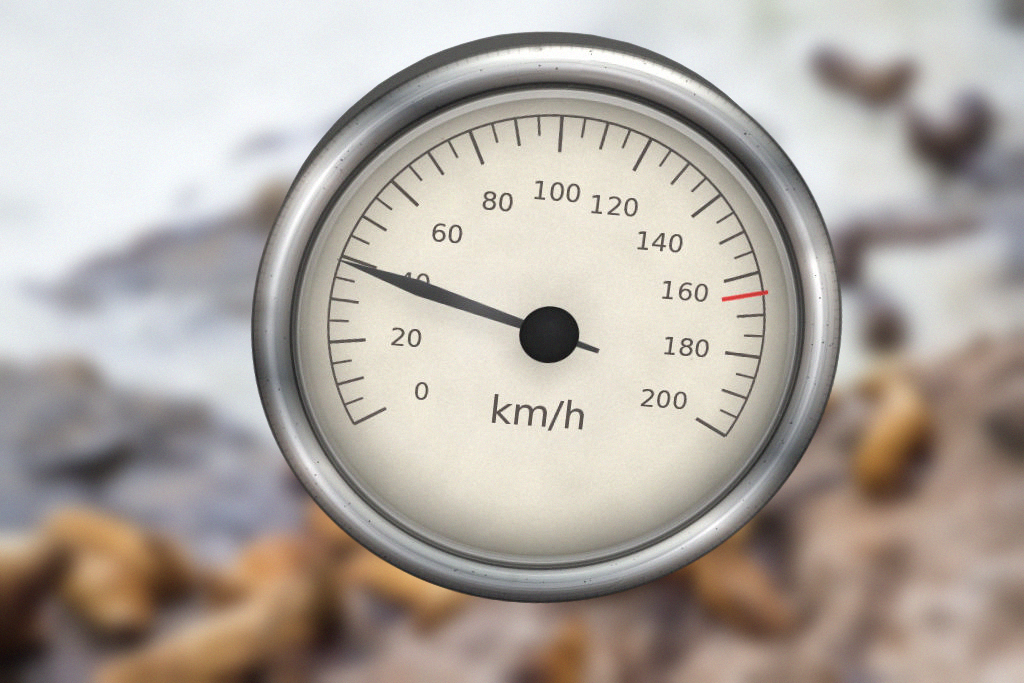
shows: 40 km/h
